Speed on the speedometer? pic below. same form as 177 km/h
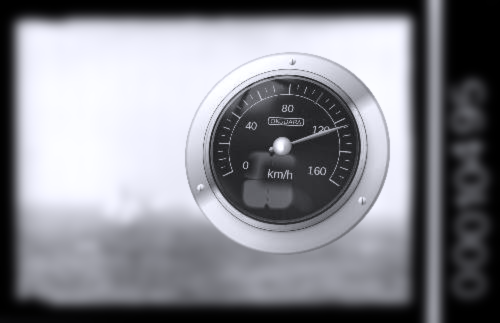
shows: 125 km/h
